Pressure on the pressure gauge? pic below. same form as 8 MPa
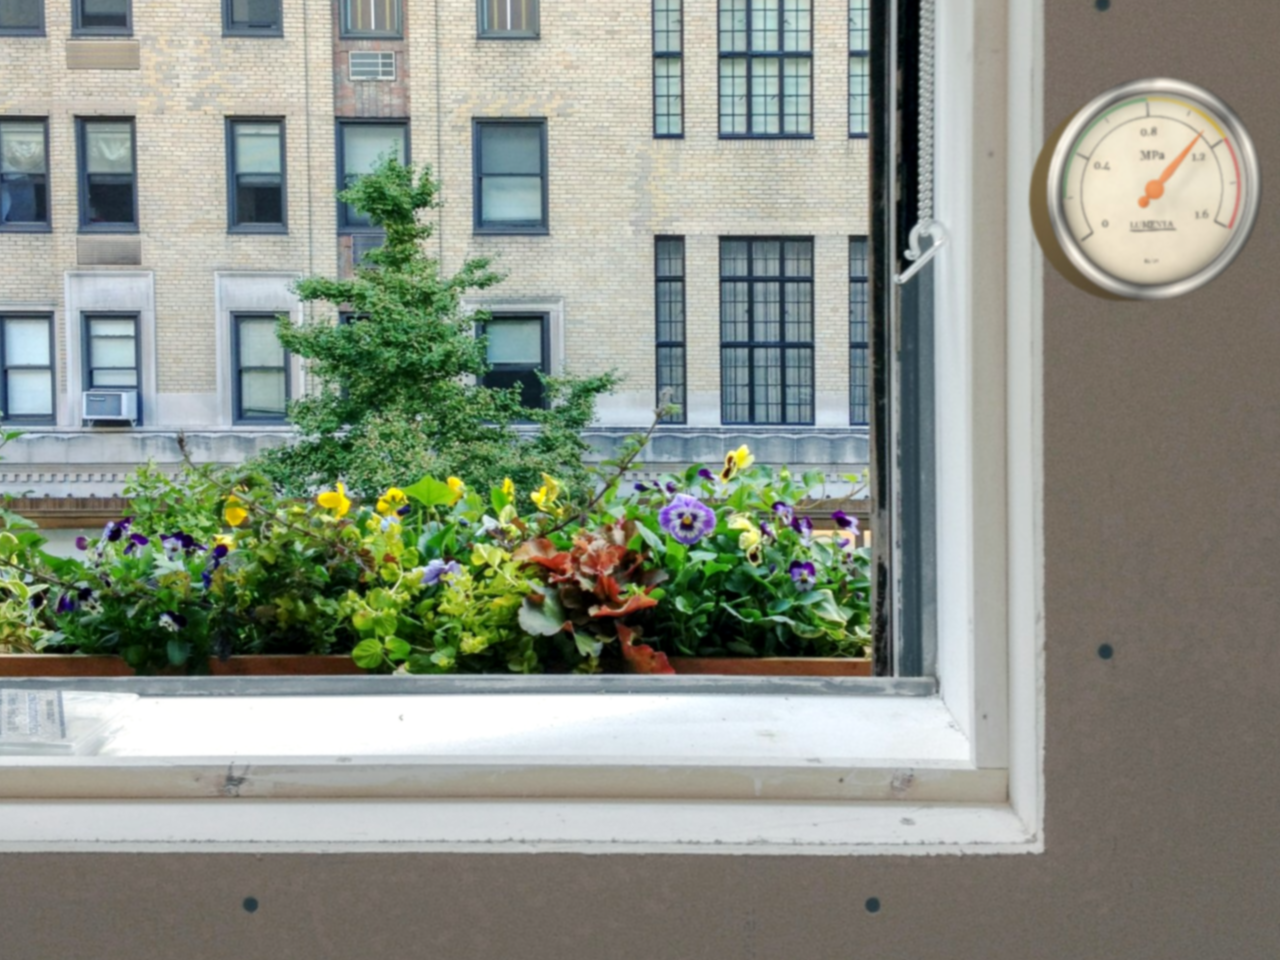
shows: 1.1 MPa
